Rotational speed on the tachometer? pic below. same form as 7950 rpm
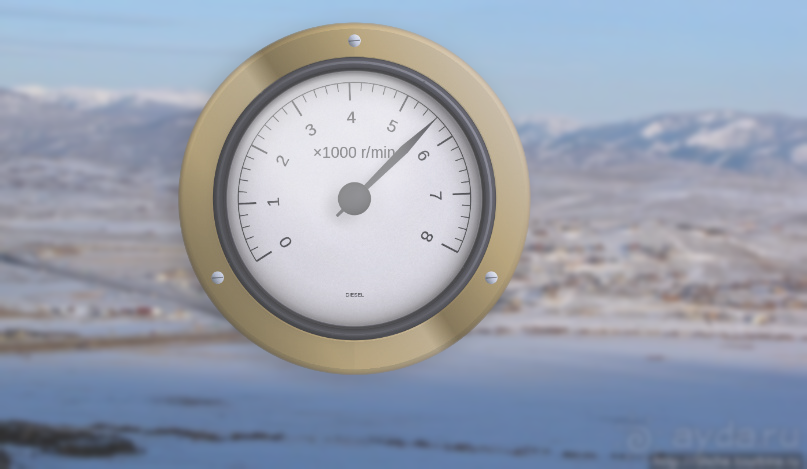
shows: 5600 rpm
